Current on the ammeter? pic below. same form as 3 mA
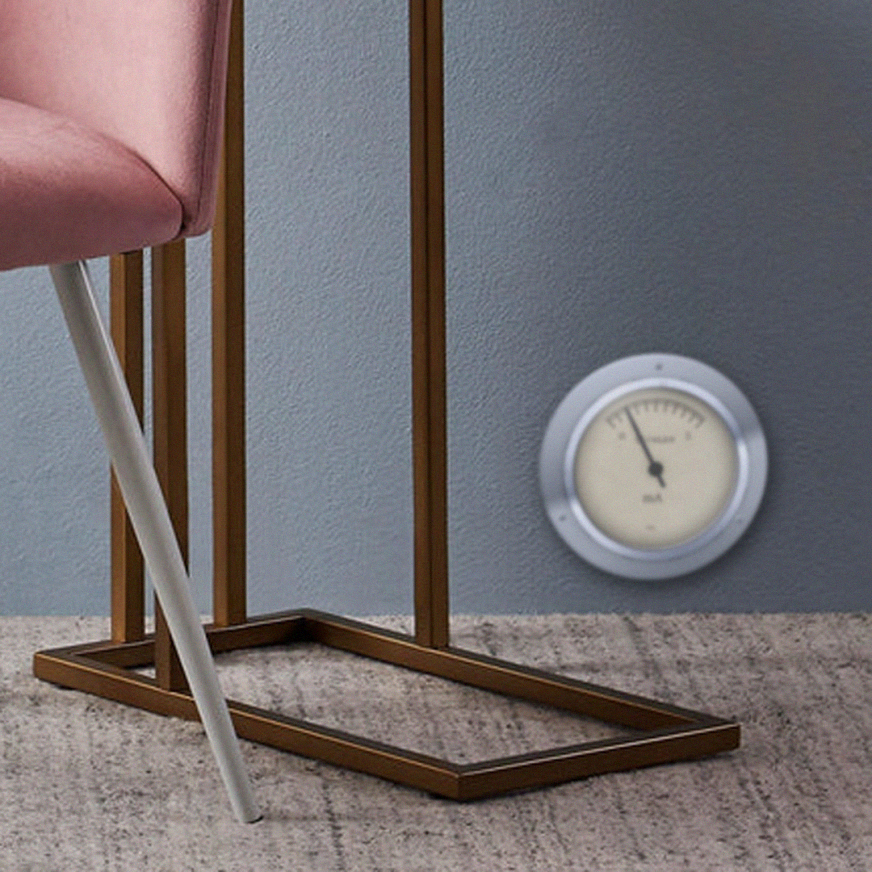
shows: 1 mA
